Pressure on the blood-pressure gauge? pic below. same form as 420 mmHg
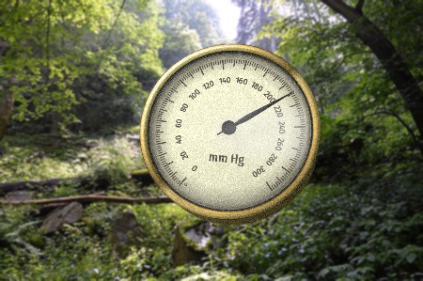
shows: 210 mmHg
